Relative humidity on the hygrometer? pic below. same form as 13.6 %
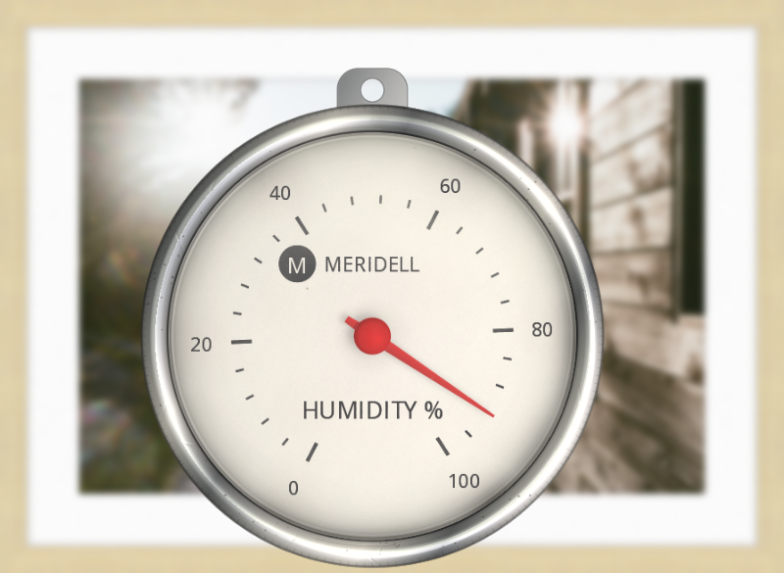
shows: 92 %
